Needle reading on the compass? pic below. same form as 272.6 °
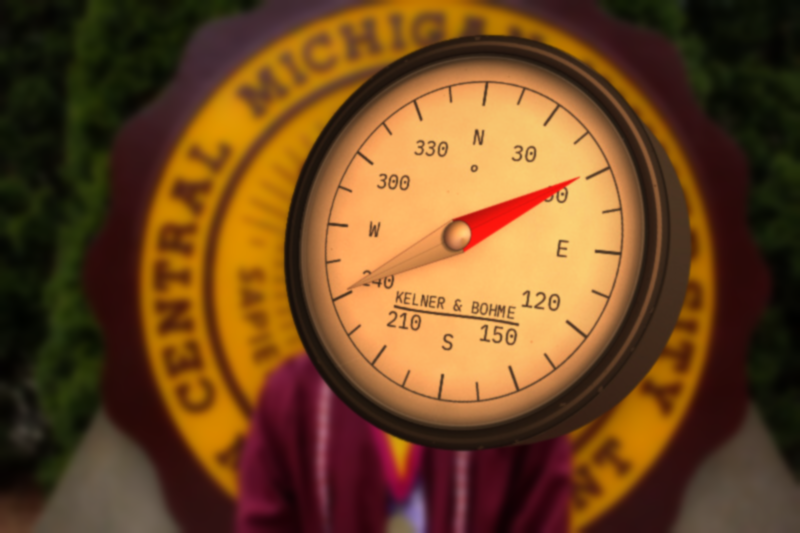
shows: 60 °
